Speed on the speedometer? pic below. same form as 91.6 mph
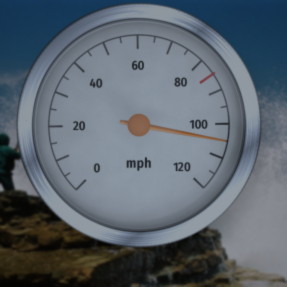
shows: 105 mph
